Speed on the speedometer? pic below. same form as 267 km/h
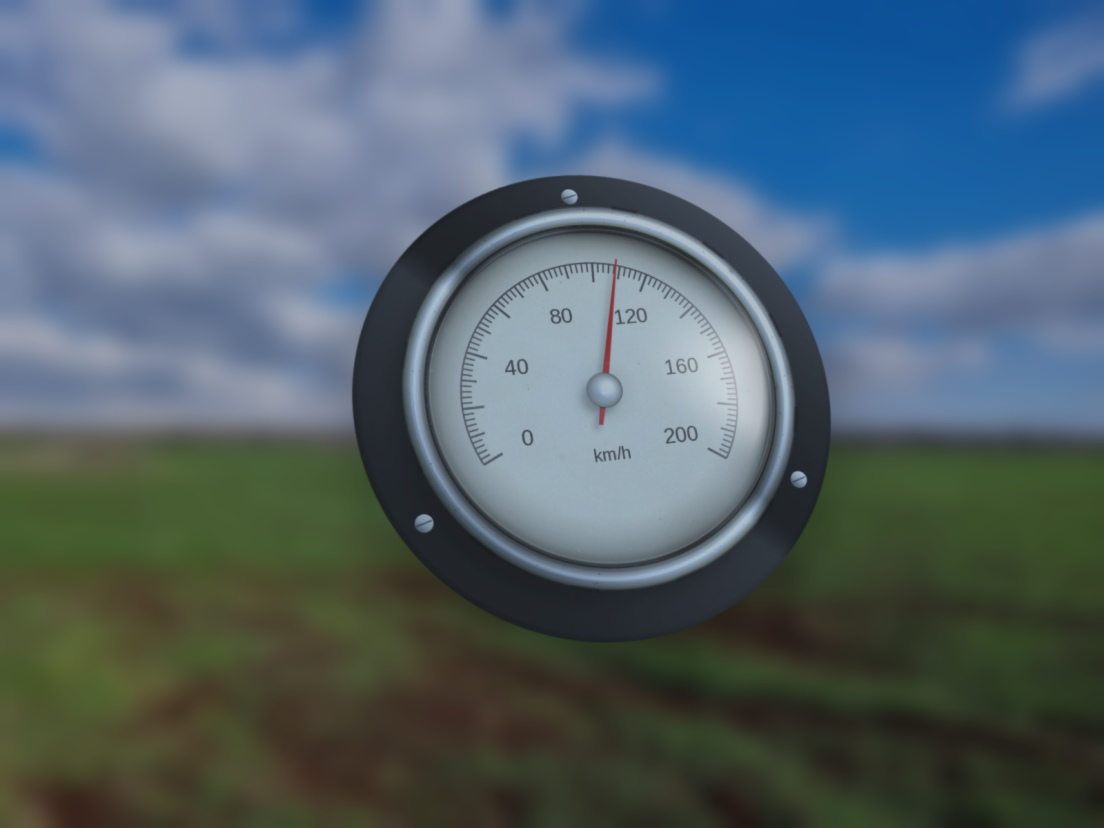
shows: 108 km/h
